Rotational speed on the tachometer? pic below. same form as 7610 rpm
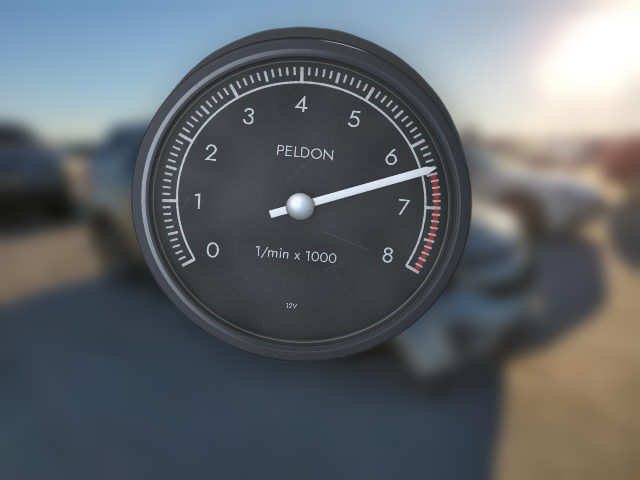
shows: 6400 rpm
